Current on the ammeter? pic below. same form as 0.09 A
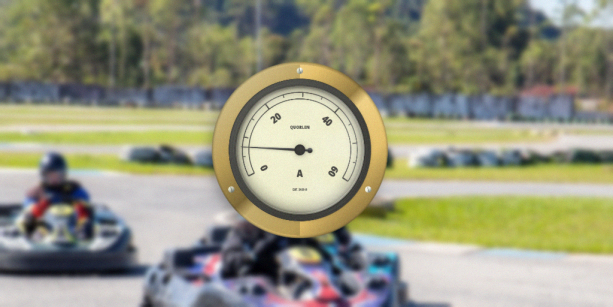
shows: 7.5 A
